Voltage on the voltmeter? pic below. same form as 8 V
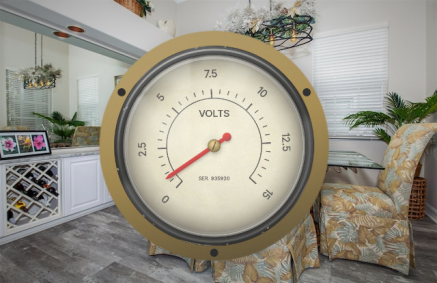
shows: 0.75 V
